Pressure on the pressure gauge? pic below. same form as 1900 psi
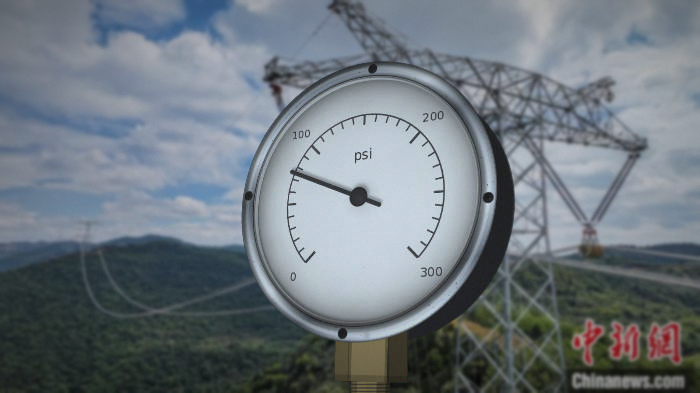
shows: 75 psi
